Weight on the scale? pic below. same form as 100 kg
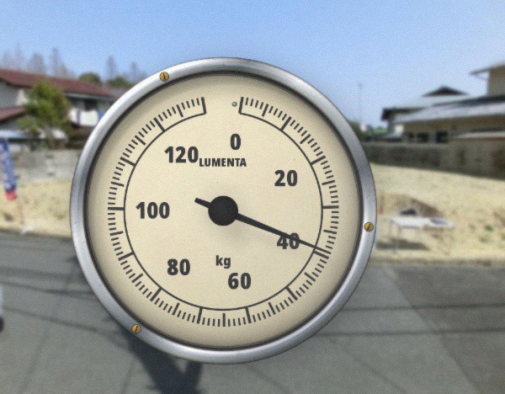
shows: 39 kg
